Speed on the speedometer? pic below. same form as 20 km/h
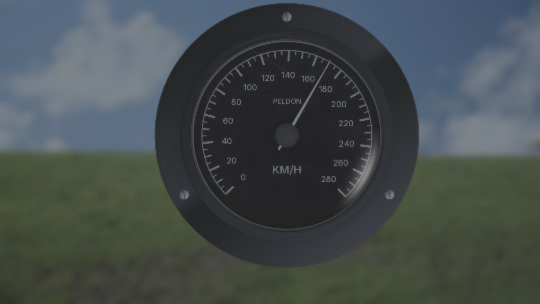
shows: 170 km/h
